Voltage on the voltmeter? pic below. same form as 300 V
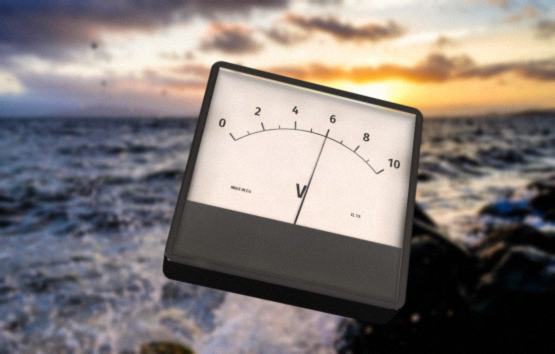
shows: 6 V
